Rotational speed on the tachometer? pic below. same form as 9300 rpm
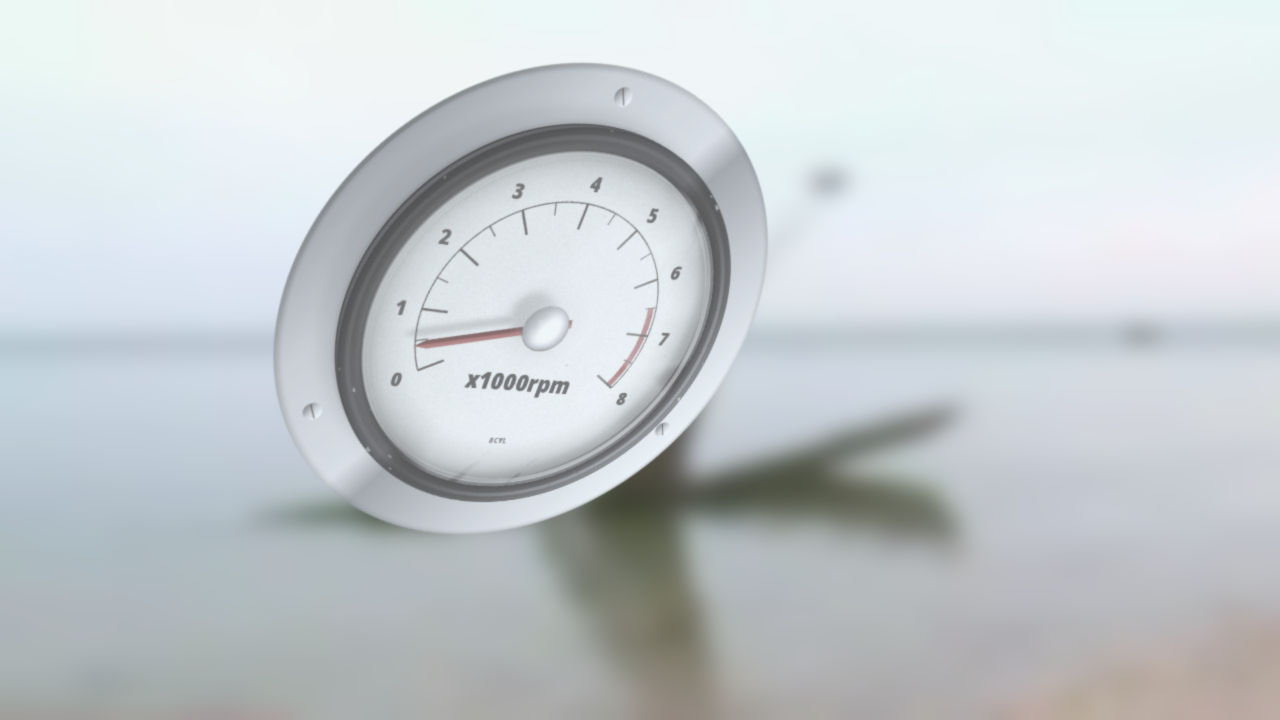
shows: 500 rpm
